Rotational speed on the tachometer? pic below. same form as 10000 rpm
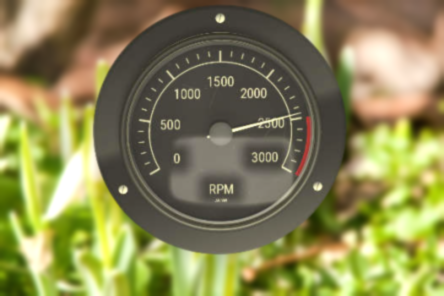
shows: 2450 rpm
